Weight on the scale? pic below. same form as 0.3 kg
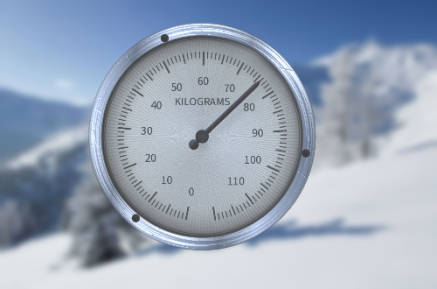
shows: 76 kg
